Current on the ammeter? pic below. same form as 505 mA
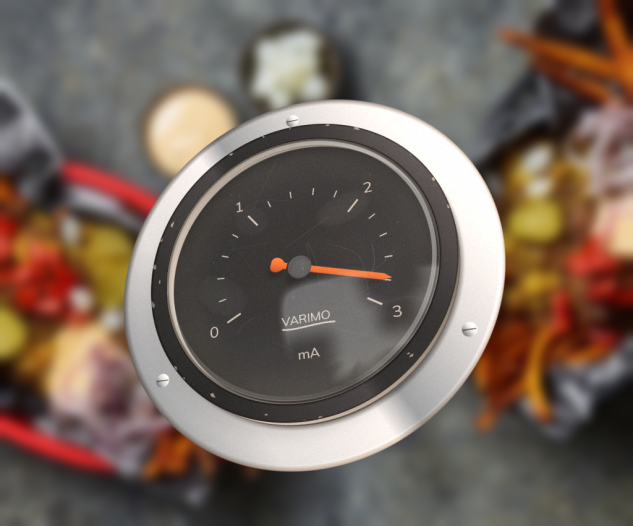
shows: 2.8 mA
